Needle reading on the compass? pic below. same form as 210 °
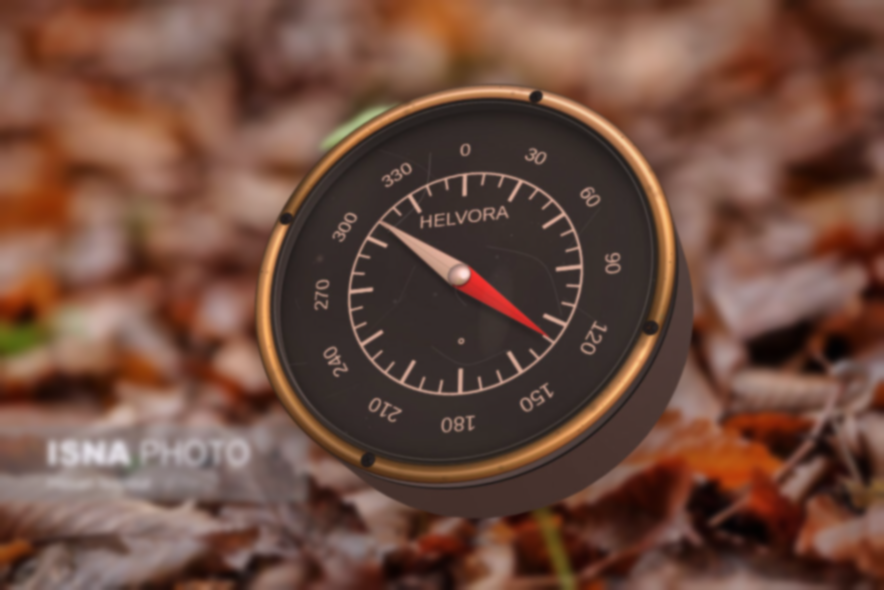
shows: 130 °
